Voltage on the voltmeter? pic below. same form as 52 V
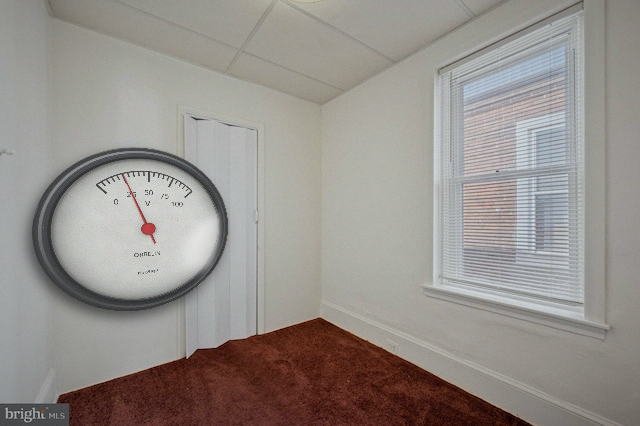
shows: 25 V
